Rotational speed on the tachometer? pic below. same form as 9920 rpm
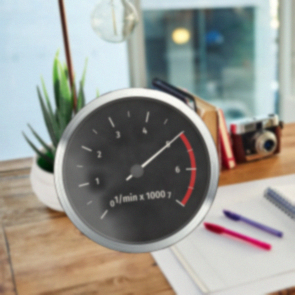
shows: 5000 rpm
